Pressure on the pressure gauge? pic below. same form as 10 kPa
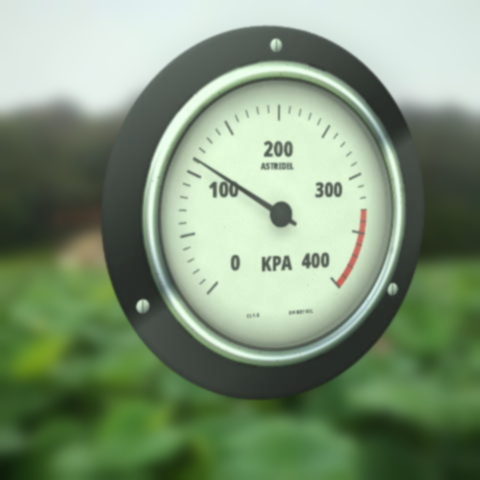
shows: 110 kPa
